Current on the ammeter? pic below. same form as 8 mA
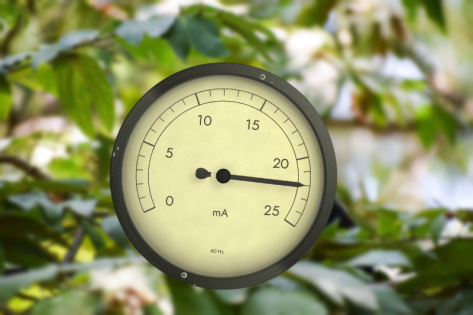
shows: 22 mA
